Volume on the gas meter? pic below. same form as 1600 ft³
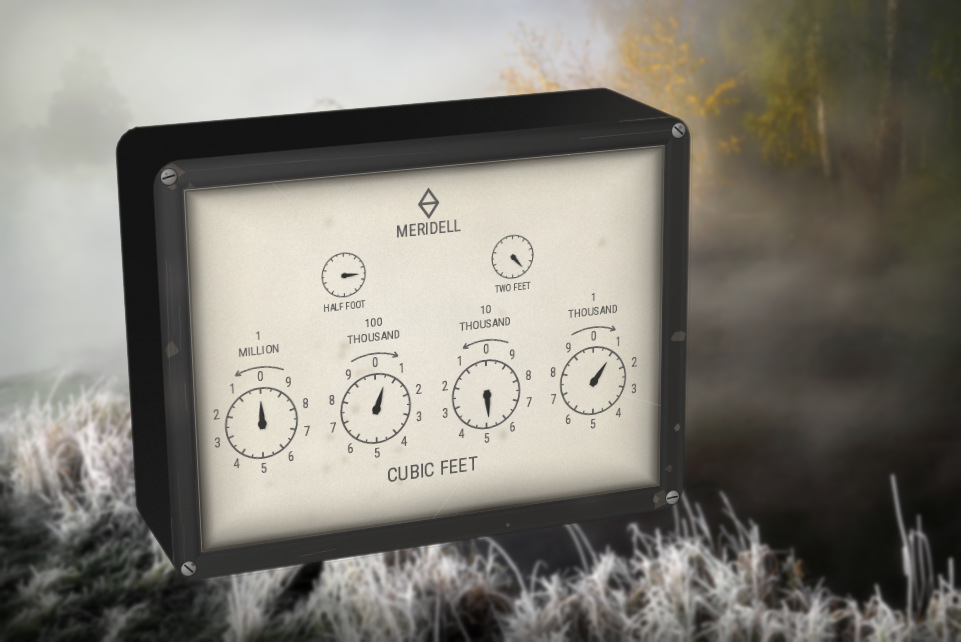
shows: 5100 ft³
